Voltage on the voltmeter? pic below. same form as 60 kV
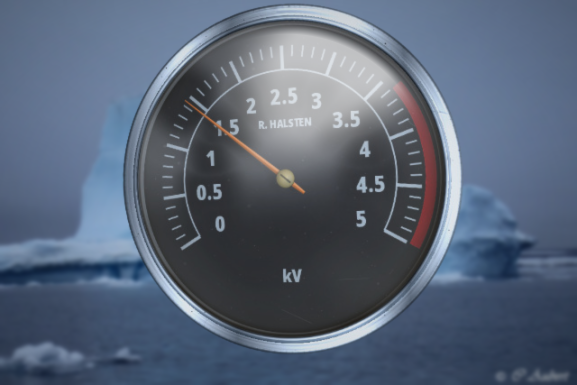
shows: 1.45 kV
